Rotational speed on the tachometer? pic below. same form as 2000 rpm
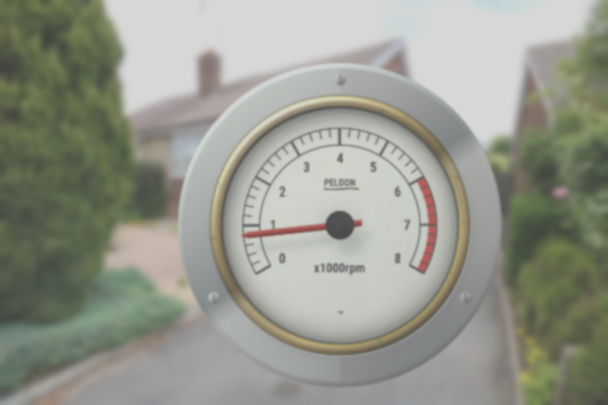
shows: 800 rpm
